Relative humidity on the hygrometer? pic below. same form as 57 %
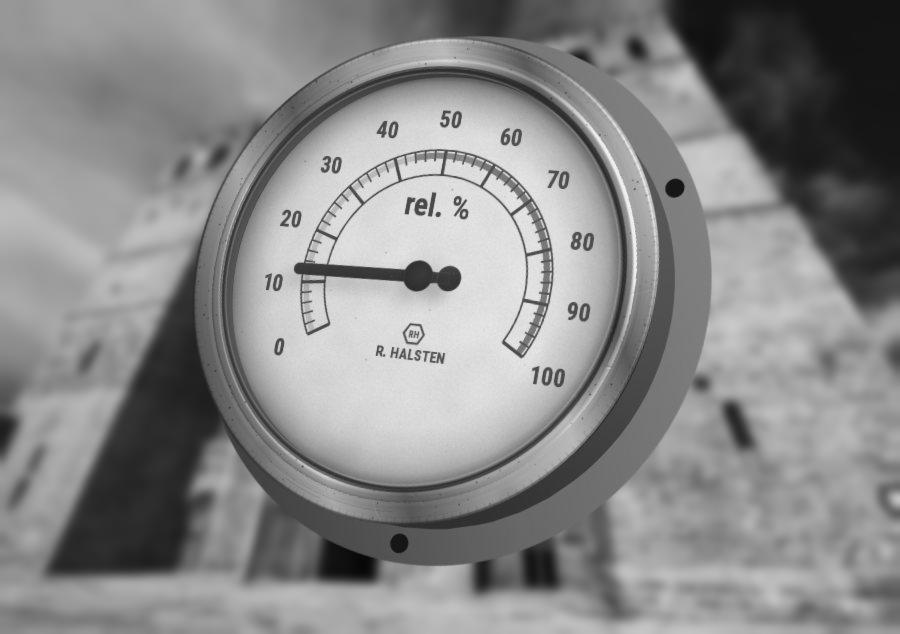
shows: 12 %
